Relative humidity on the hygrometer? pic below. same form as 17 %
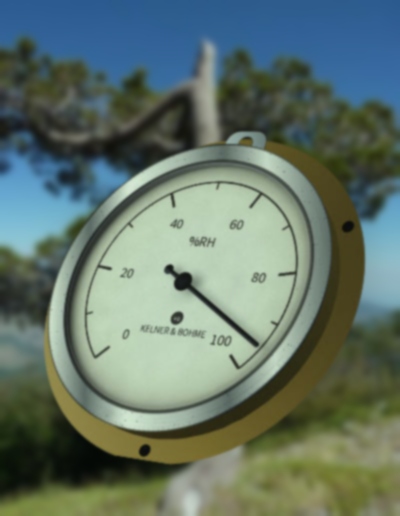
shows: 95 %
